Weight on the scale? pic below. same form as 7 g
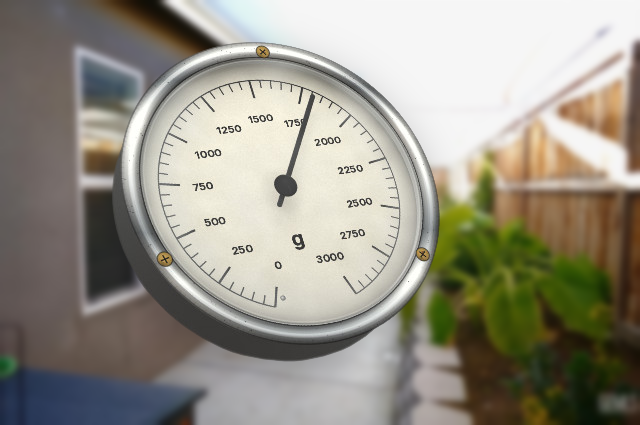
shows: 1800 g
